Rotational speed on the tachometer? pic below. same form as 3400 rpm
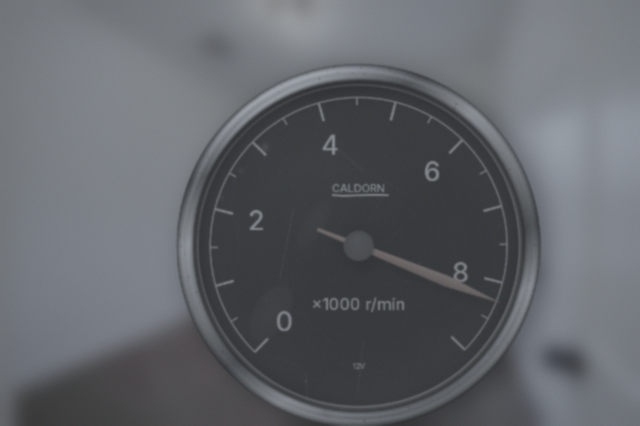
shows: 8250 rpm
